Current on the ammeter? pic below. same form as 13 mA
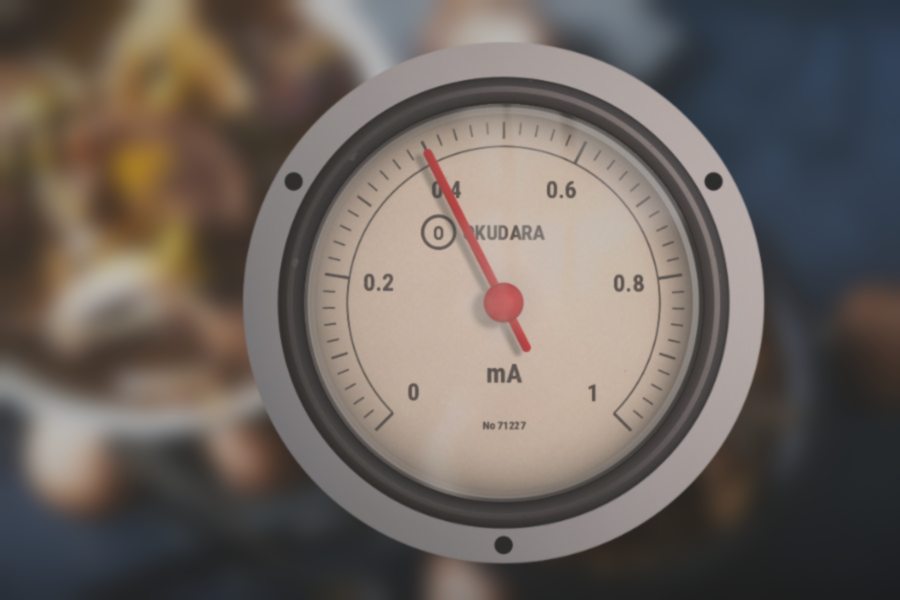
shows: 0.4 mA
